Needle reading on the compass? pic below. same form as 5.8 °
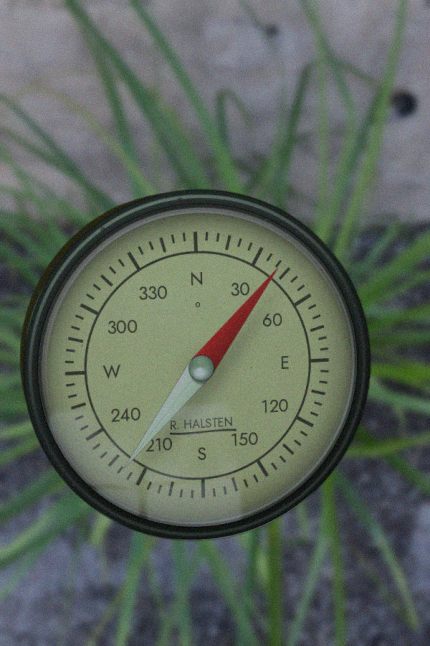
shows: 40 °
